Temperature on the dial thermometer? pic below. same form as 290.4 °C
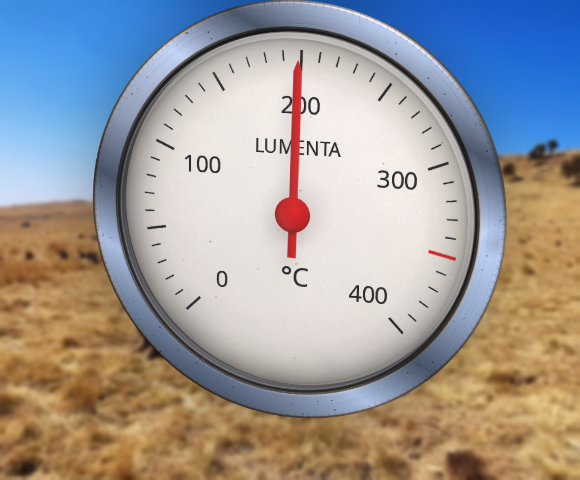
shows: 200 °C
